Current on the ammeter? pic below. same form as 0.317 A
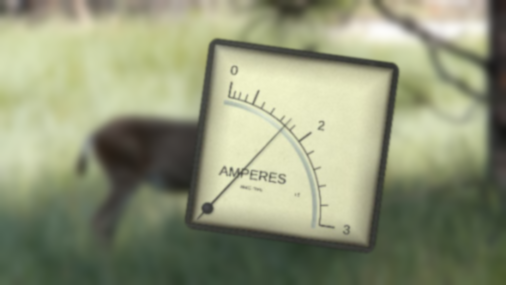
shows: 1.7 A
